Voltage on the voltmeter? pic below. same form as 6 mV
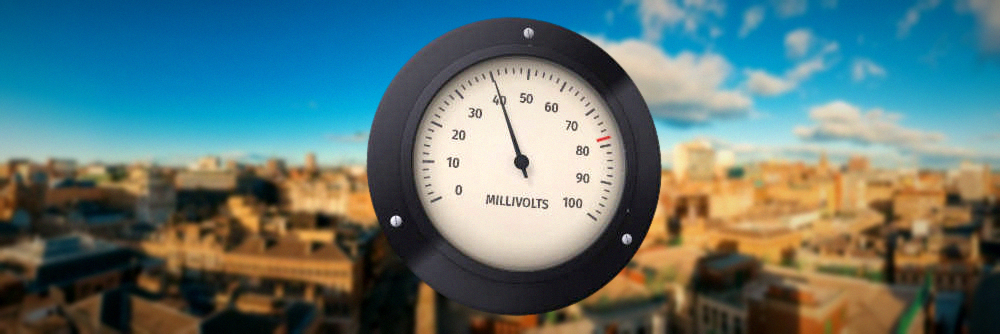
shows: 40 mV
